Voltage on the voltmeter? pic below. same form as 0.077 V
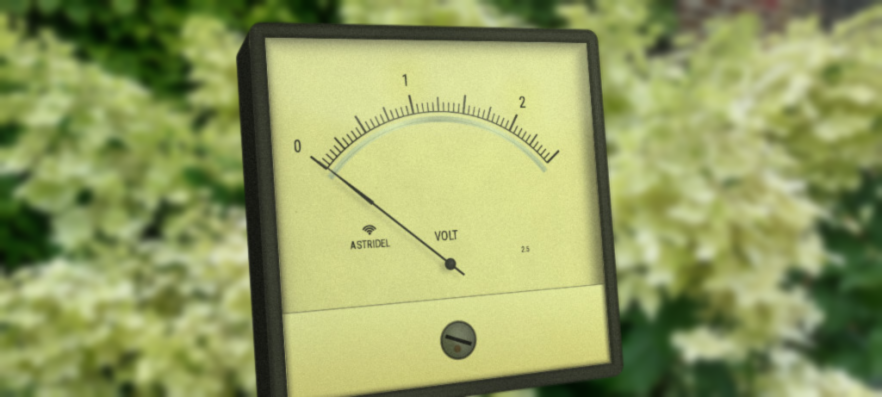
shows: 0 V
